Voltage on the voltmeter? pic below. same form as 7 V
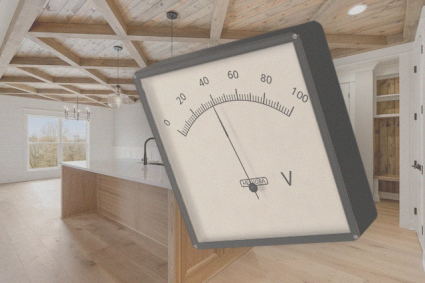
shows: 40 V
